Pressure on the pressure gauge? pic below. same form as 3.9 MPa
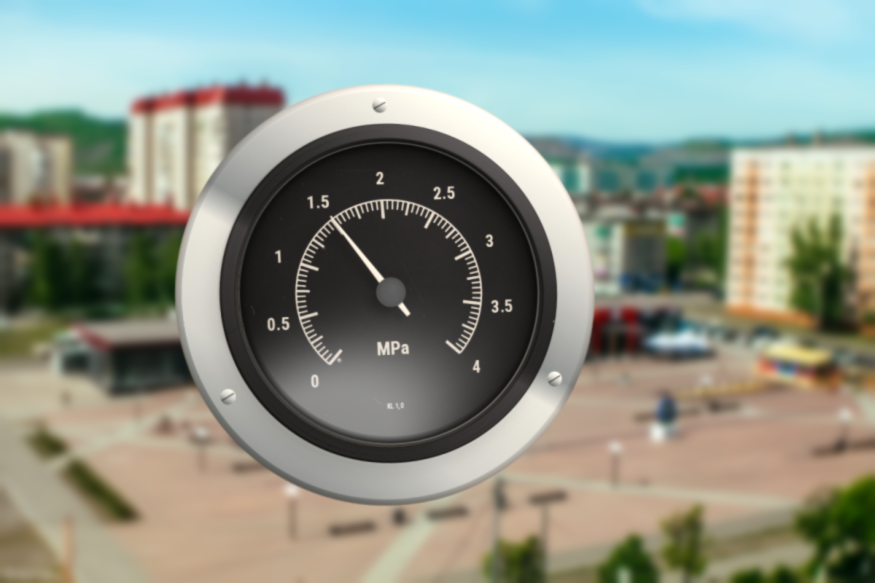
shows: 1.5 MPa
